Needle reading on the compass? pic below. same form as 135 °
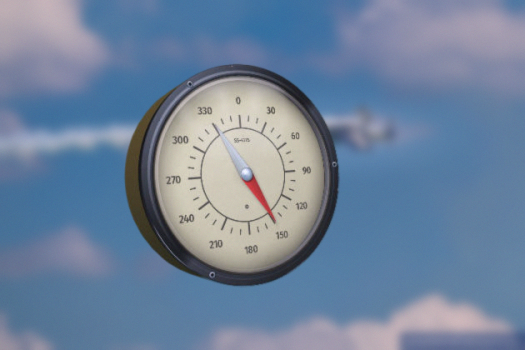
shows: 150 °
